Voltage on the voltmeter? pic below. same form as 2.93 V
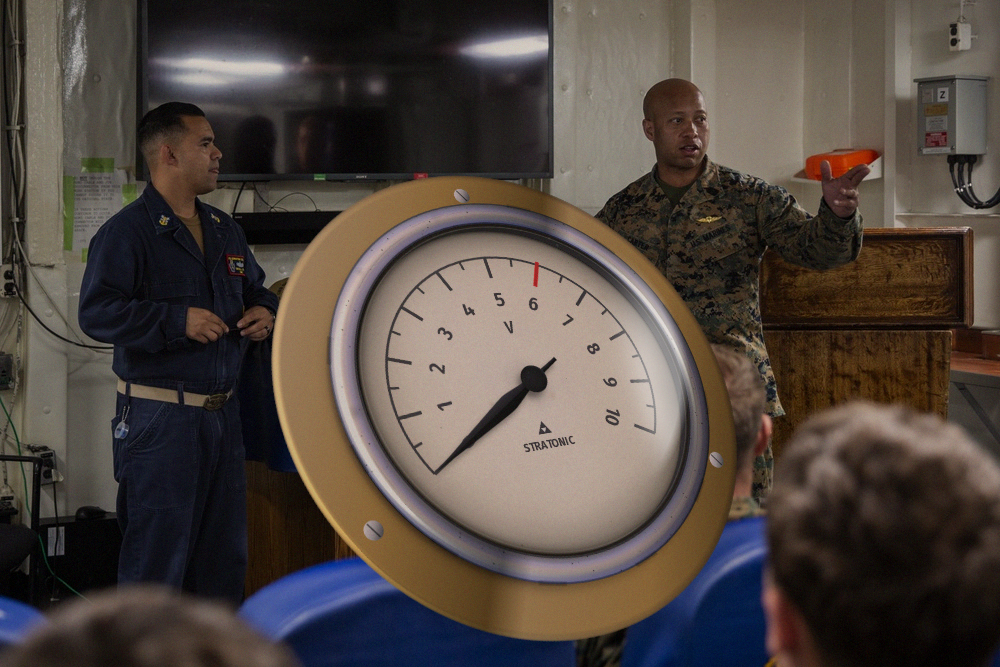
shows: 0 V
